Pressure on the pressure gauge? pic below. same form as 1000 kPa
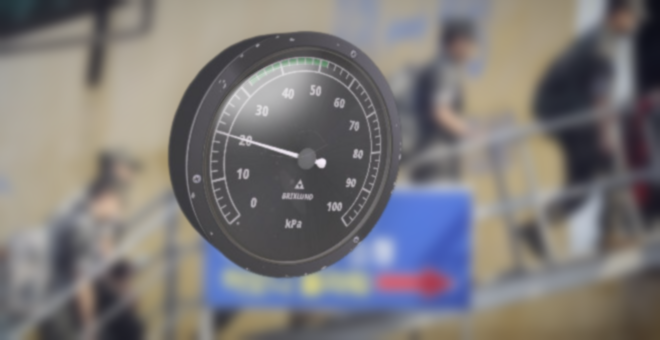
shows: 20 kPa
